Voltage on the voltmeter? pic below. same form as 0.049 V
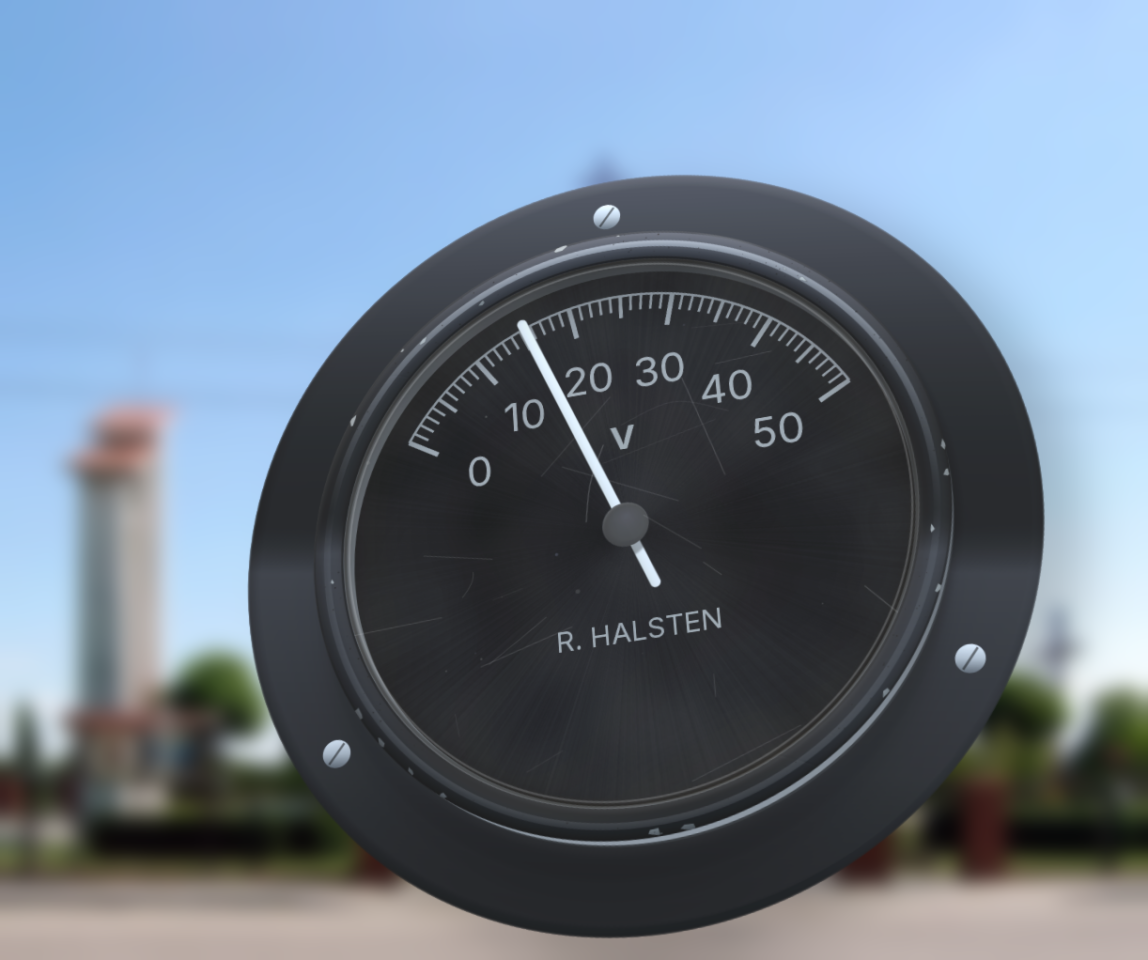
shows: 15.5 V
